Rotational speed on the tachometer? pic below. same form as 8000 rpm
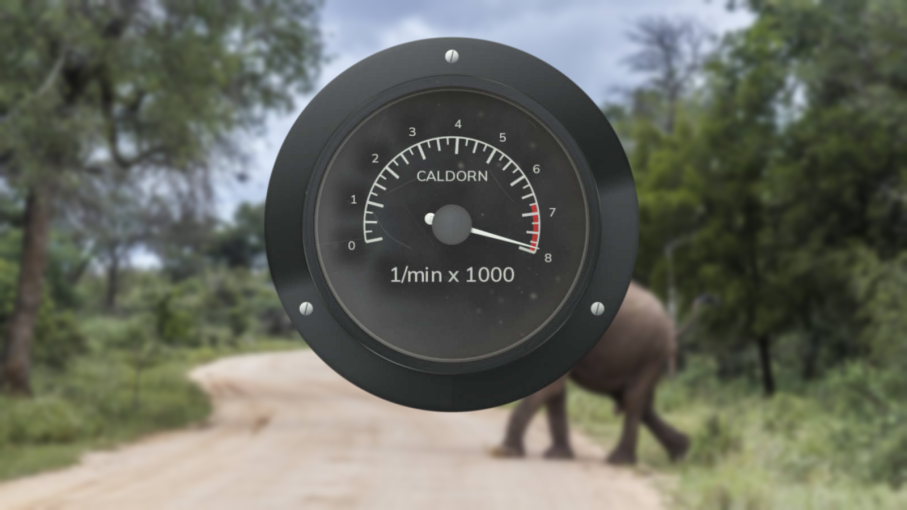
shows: 7875 rpm
